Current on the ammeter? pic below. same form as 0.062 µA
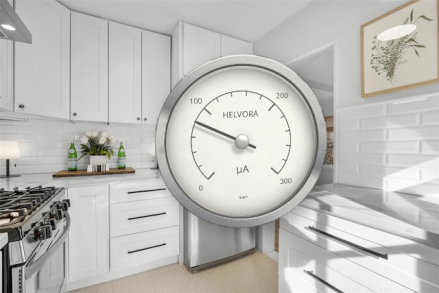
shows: 80 µA
